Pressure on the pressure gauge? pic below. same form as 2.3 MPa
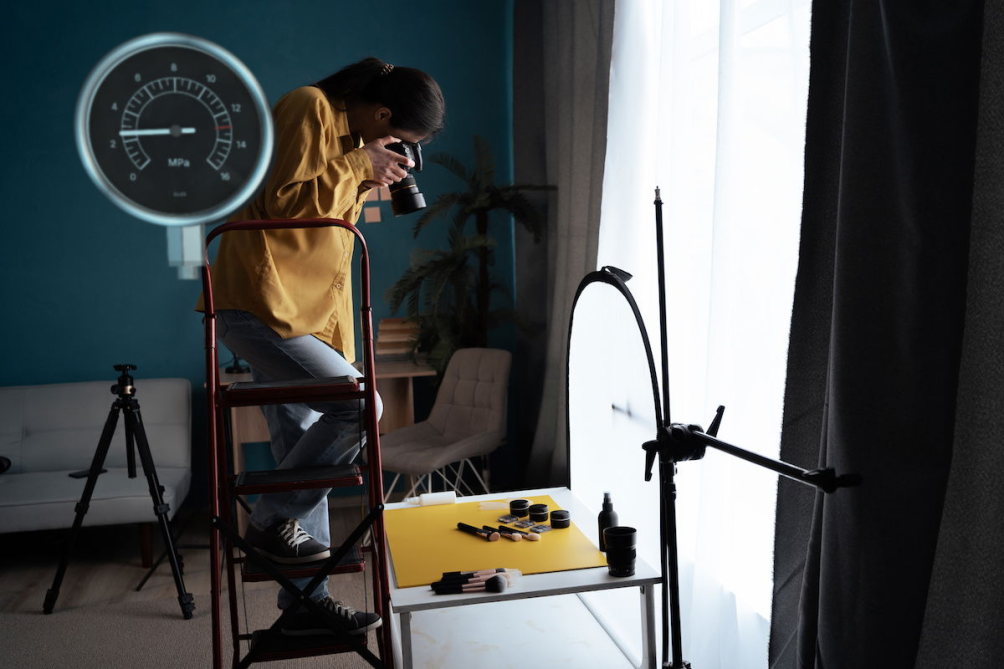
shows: 2.5 MPa
